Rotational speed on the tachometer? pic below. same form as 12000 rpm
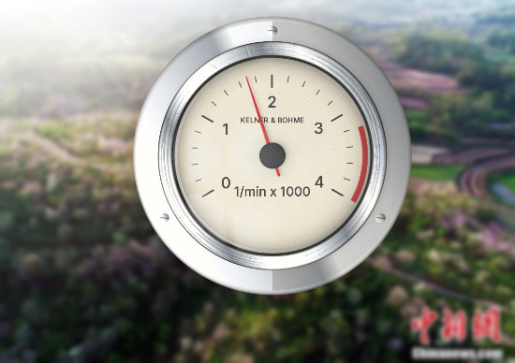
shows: 1700 rpm
